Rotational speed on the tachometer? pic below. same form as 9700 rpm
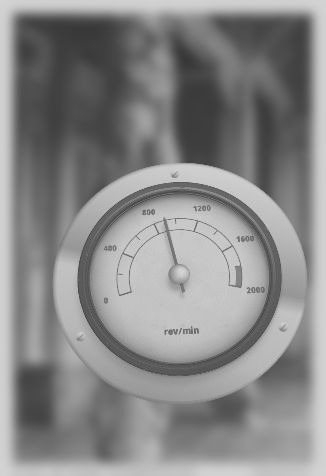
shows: 900 rpm
